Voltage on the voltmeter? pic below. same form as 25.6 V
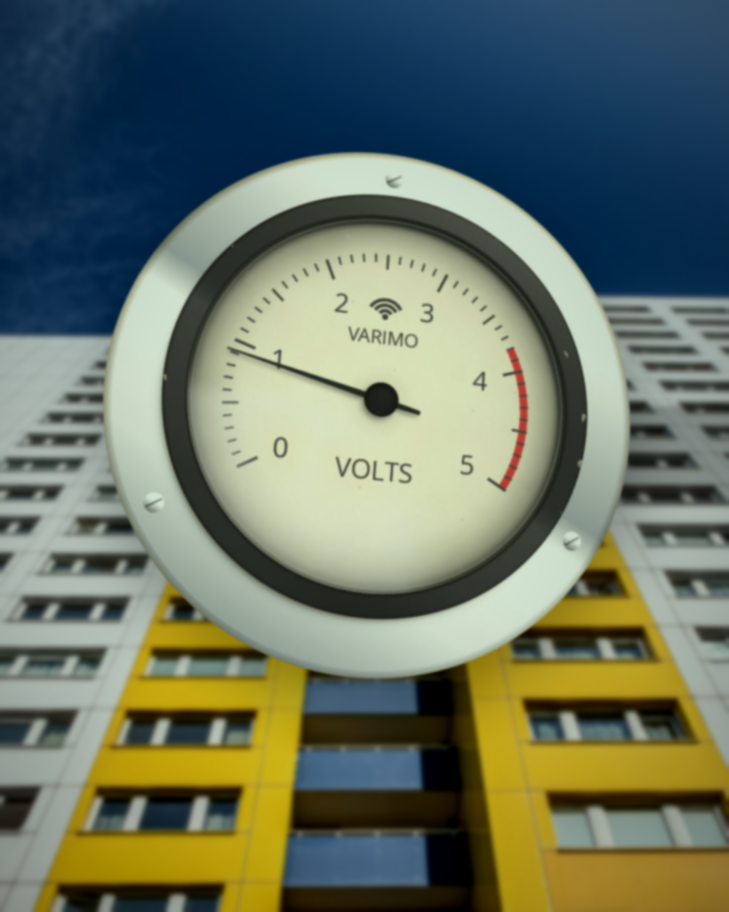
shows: 0.9 V
